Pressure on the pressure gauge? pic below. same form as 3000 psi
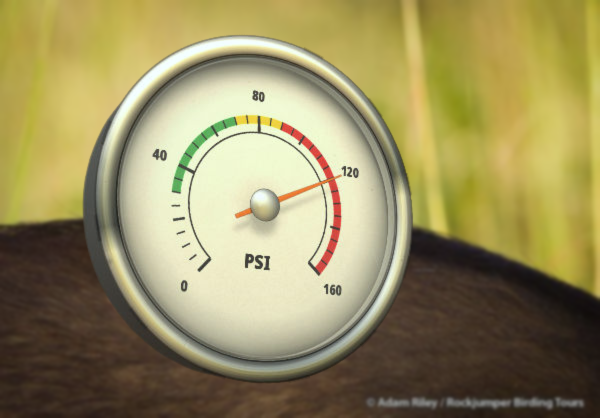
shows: 120 psi
